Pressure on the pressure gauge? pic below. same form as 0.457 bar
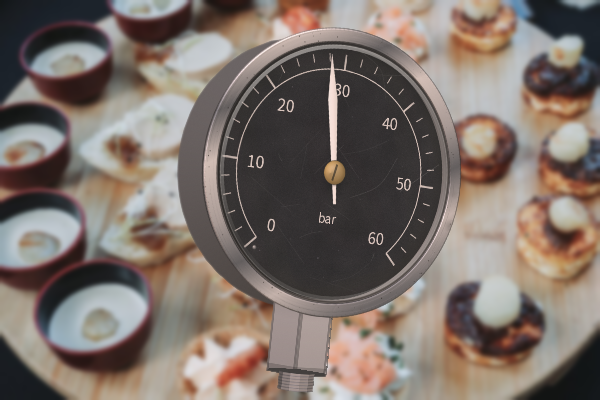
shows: 28 bar
